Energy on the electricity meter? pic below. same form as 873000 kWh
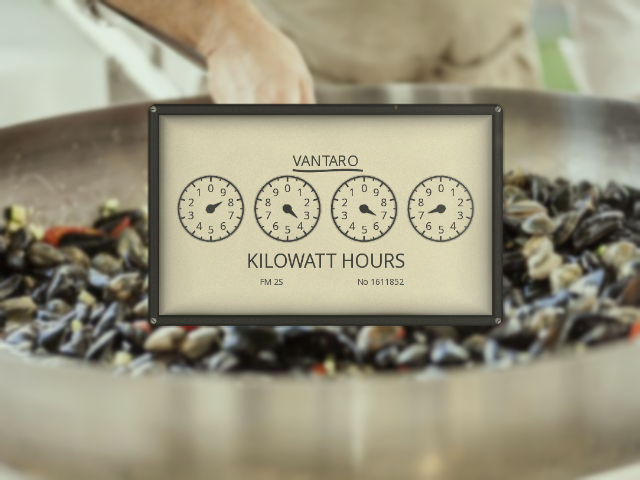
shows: 8367 kWh
